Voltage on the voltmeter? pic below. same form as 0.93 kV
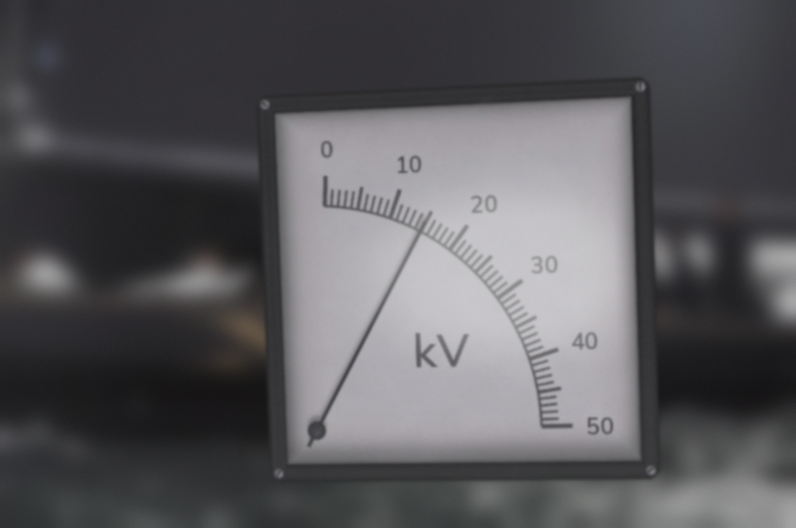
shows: 15 kV
